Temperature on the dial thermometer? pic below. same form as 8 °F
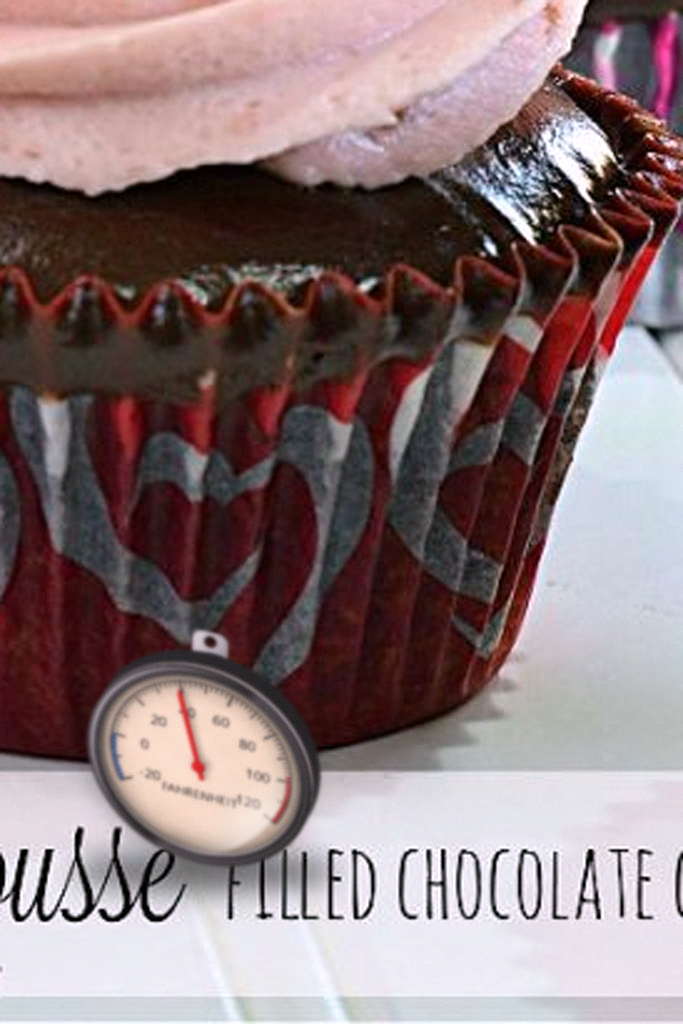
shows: 40 °F
